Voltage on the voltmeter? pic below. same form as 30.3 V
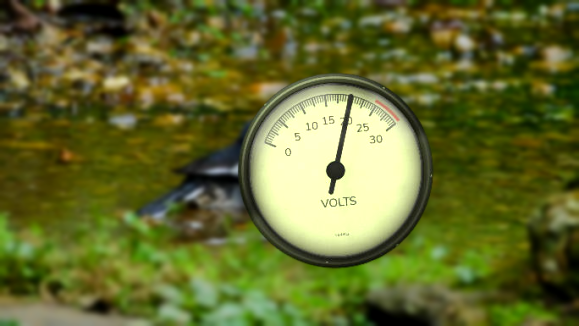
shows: 20 V
